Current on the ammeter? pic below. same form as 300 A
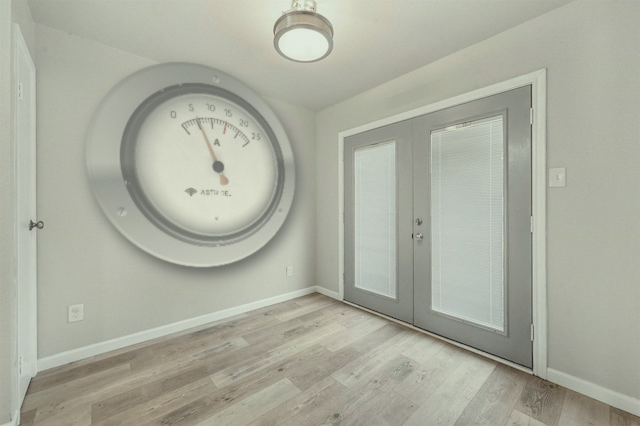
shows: 5 A
